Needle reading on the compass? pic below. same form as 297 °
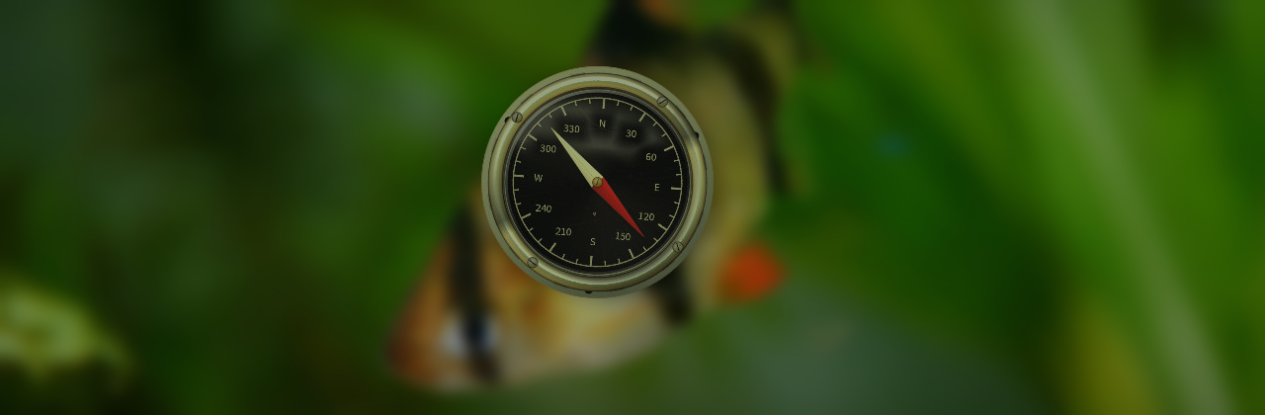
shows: 135 °
